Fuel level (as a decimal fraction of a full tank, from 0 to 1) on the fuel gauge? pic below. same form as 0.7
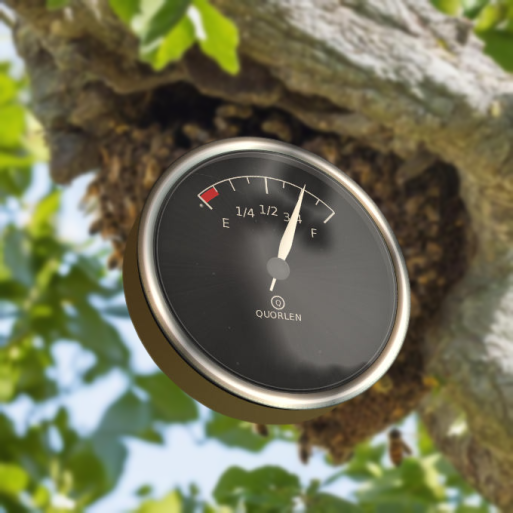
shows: 0.75
